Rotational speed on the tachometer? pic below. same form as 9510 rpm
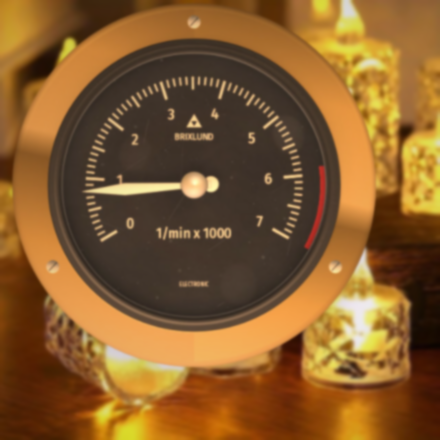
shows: 800 rpm
